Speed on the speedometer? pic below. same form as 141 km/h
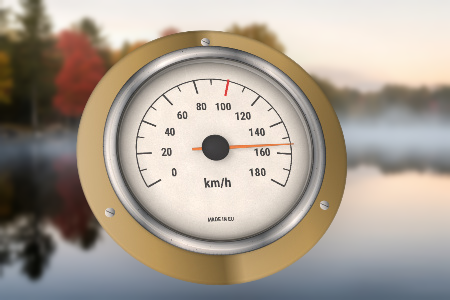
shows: 155 km/h
